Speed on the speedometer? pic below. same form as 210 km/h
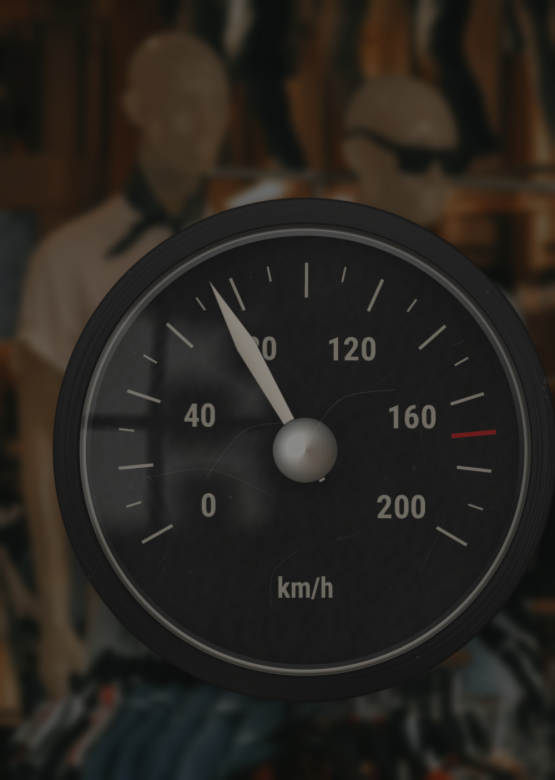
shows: 75 km/h
